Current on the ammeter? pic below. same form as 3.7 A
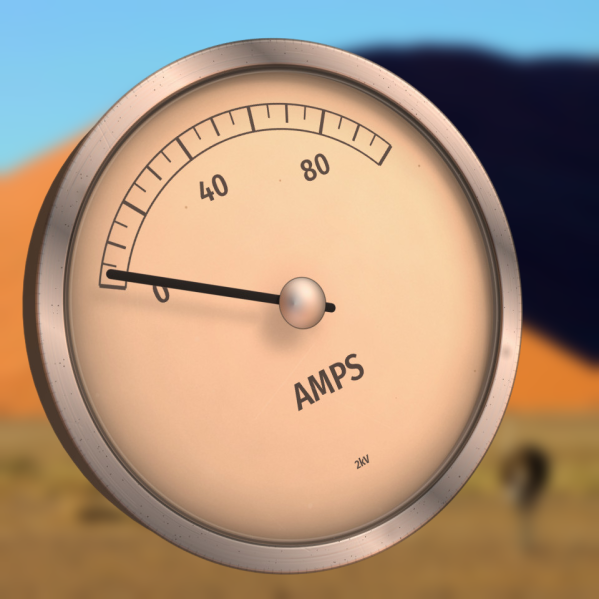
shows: 2.5 A
